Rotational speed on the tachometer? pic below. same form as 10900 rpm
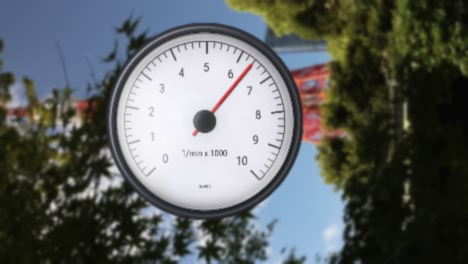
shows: 6400 rpm
